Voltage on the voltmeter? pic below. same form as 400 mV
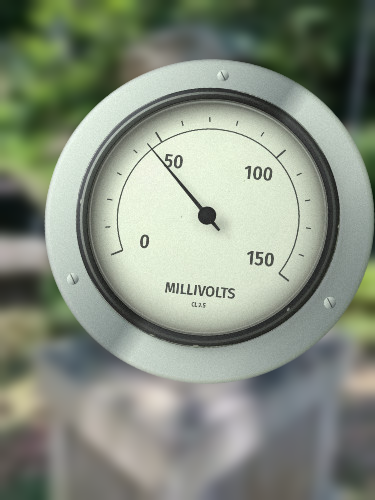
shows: 45 mV
